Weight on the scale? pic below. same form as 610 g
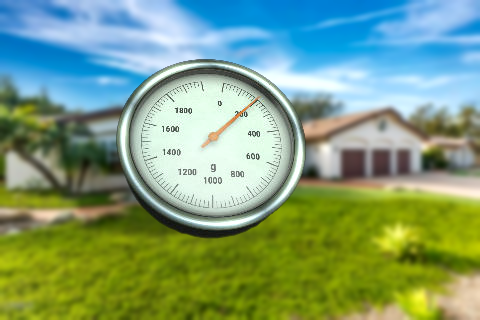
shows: 200 g
